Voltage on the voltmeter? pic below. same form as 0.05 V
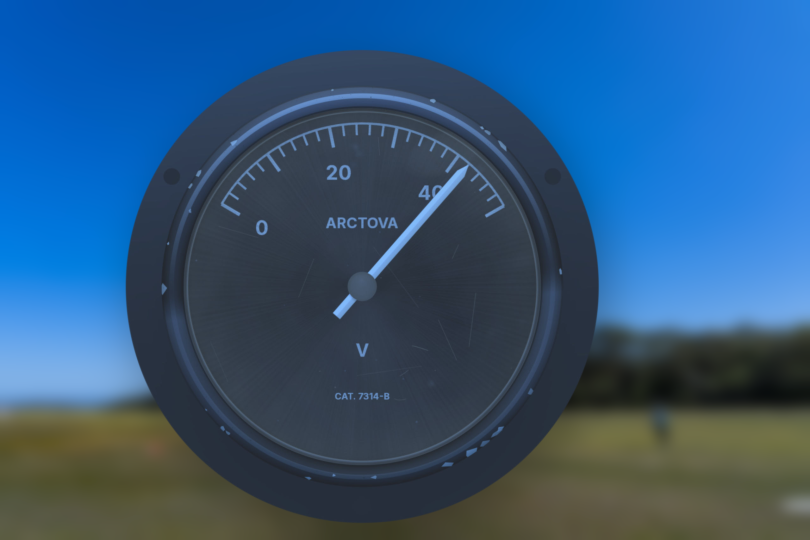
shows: 42 V
